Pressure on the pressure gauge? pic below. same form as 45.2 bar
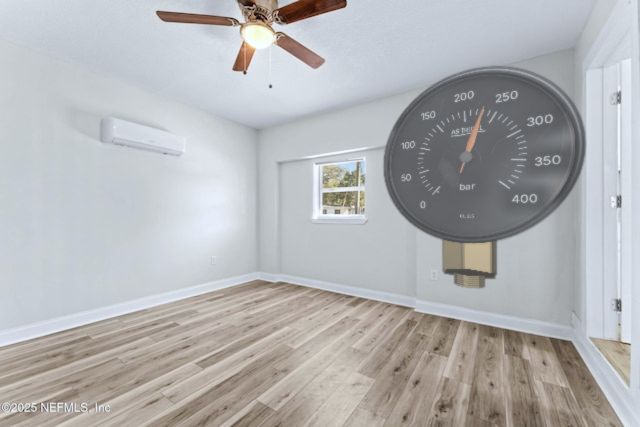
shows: 230 bar
